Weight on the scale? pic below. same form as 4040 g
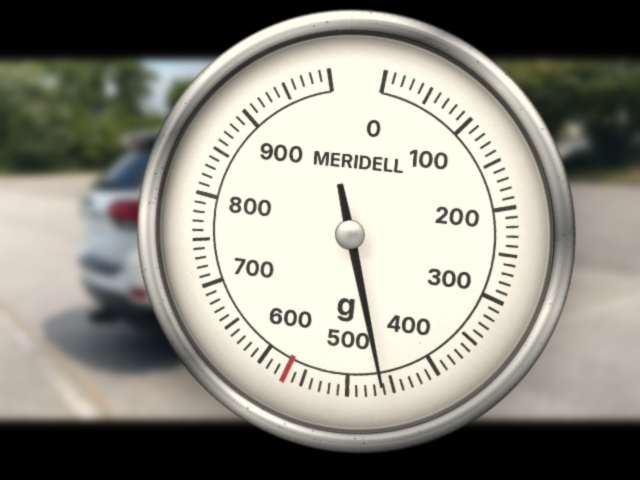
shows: 460 g
